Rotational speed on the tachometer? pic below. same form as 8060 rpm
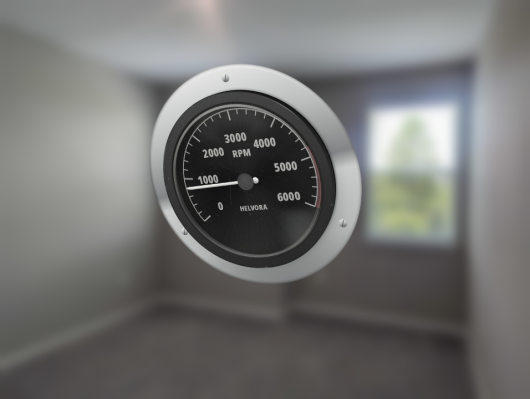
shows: 800 rpm
